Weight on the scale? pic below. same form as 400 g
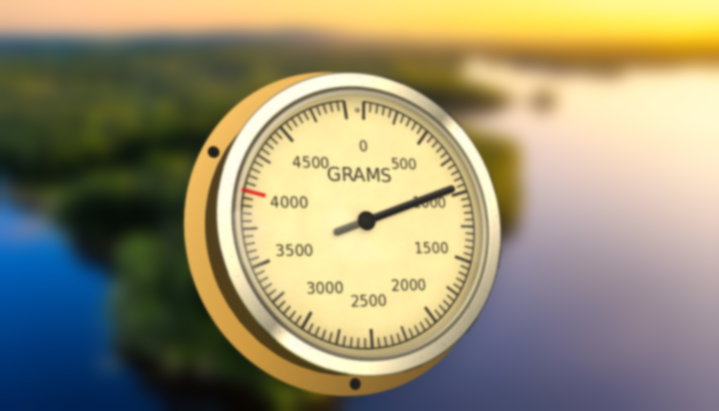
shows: 950 g
